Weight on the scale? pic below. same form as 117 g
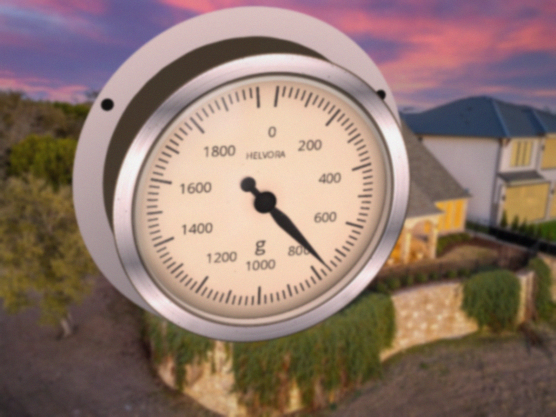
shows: 760 g
